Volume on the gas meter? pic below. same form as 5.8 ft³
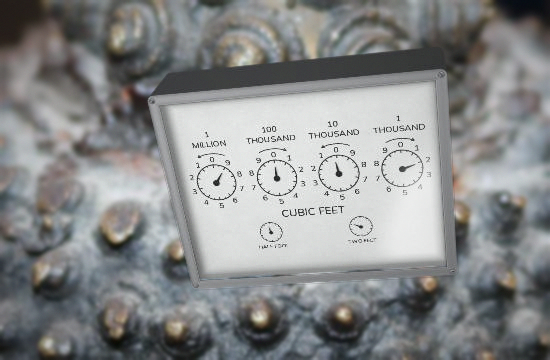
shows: 900200 ft³
